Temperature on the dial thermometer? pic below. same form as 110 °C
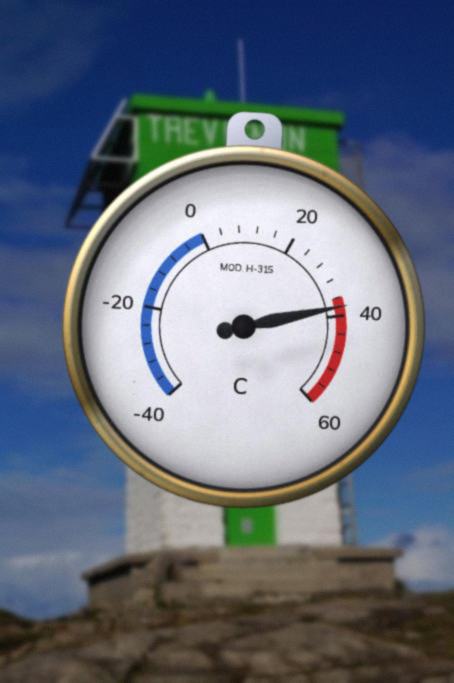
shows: 38 °C
